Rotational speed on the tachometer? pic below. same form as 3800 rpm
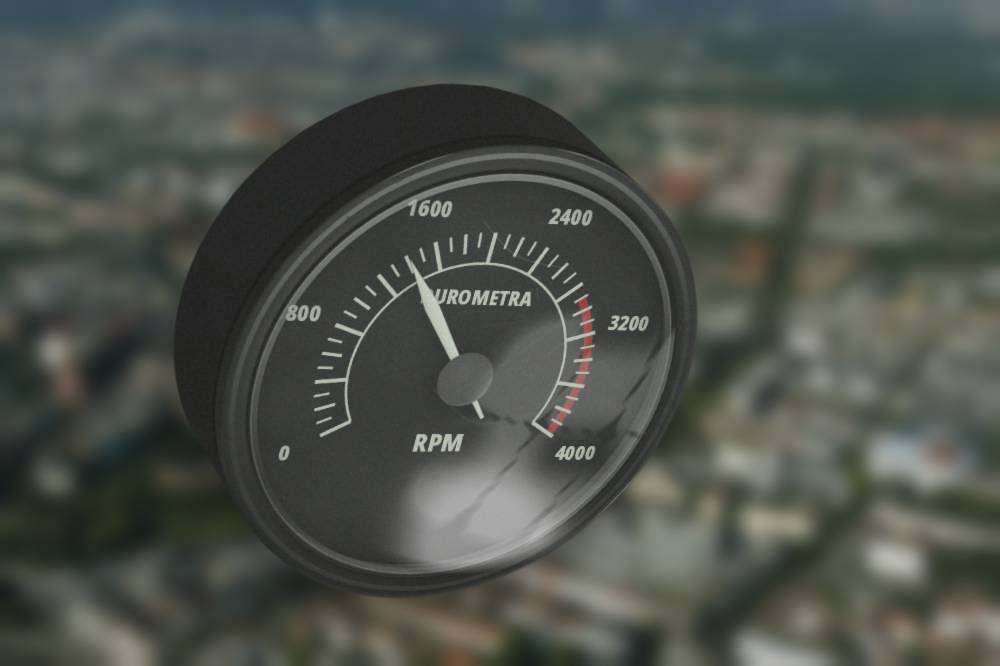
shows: 1400 rpm
